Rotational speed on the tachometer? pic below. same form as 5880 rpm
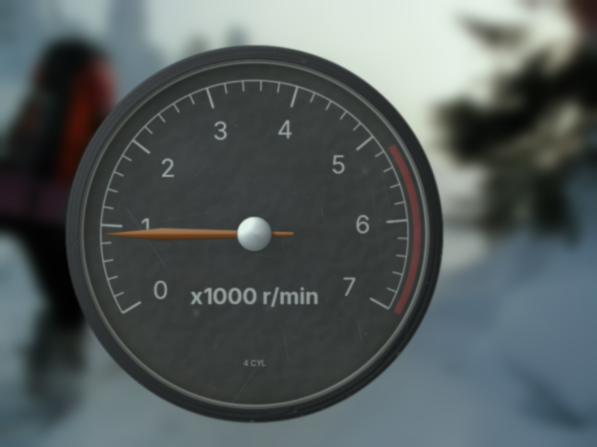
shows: 900 rpm
